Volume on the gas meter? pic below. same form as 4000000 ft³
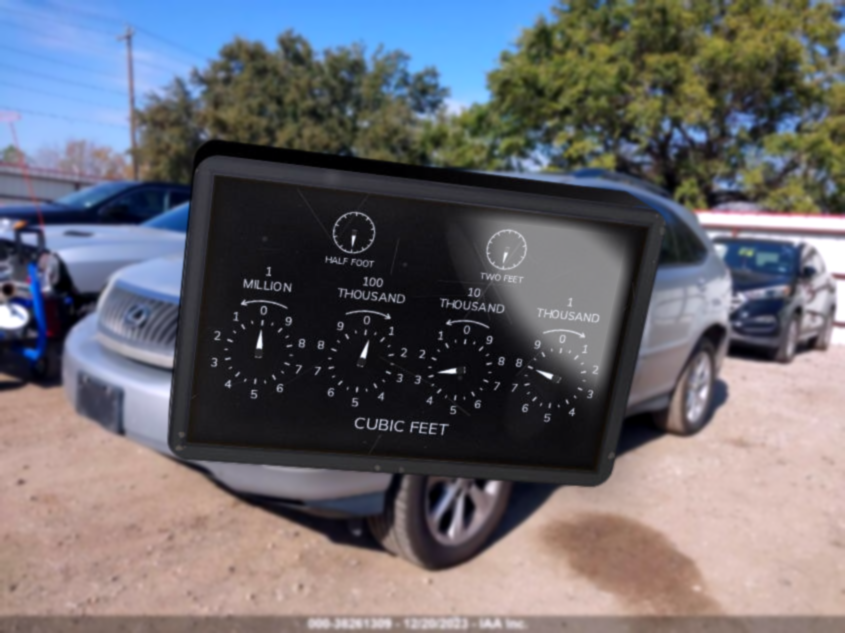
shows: 2800 ft³
